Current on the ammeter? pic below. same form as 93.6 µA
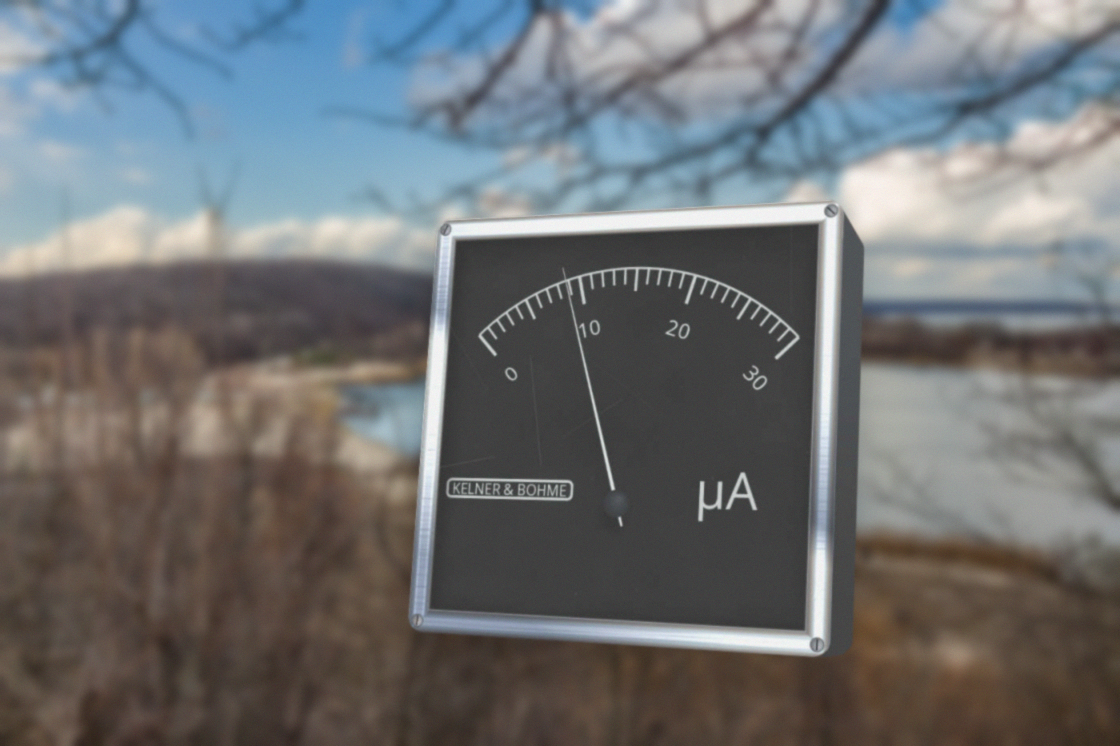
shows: 9 µA
